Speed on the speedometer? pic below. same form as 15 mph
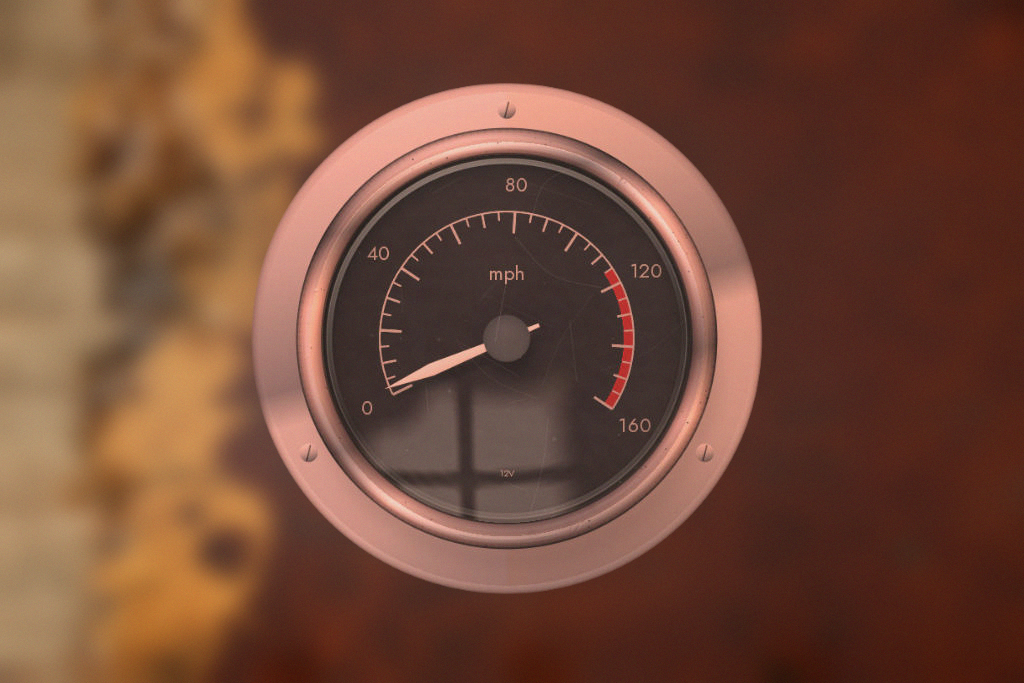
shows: 2.5 mph
